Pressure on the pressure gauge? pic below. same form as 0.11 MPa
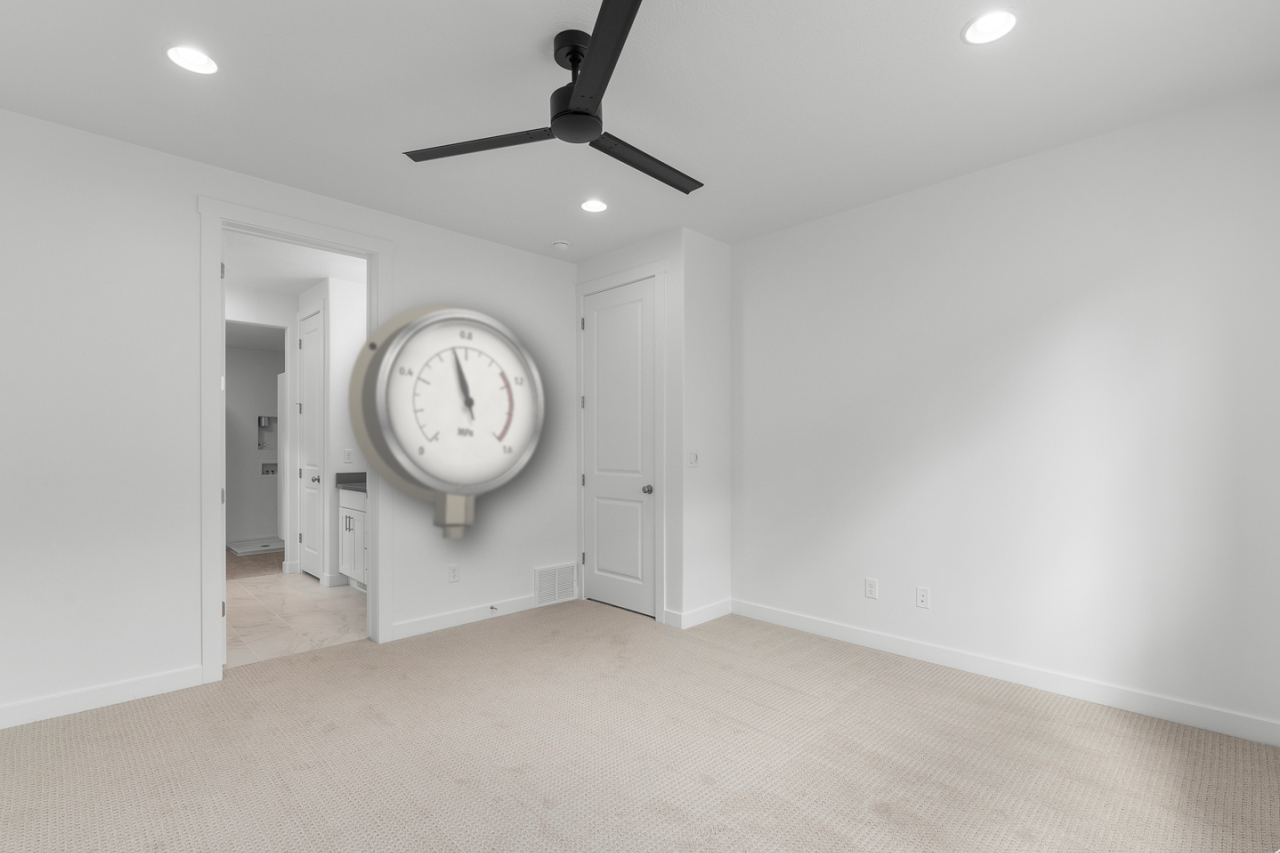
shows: 0.7 MPa
